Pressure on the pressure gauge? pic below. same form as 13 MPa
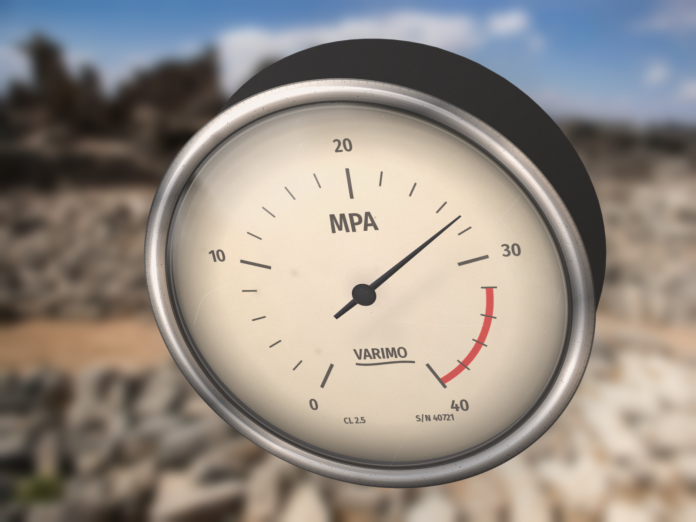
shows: 27 MPa
